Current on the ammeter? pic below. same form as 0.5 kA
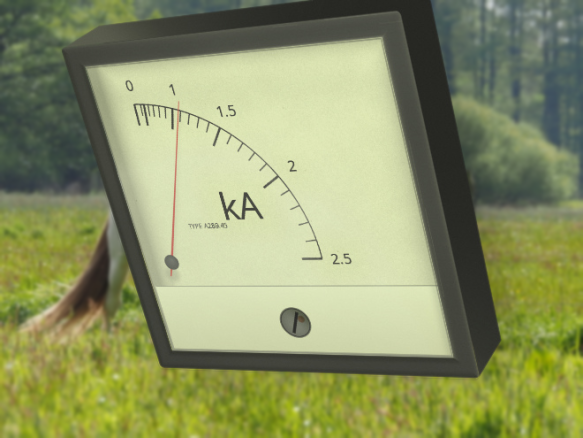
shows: 1.1 kA
